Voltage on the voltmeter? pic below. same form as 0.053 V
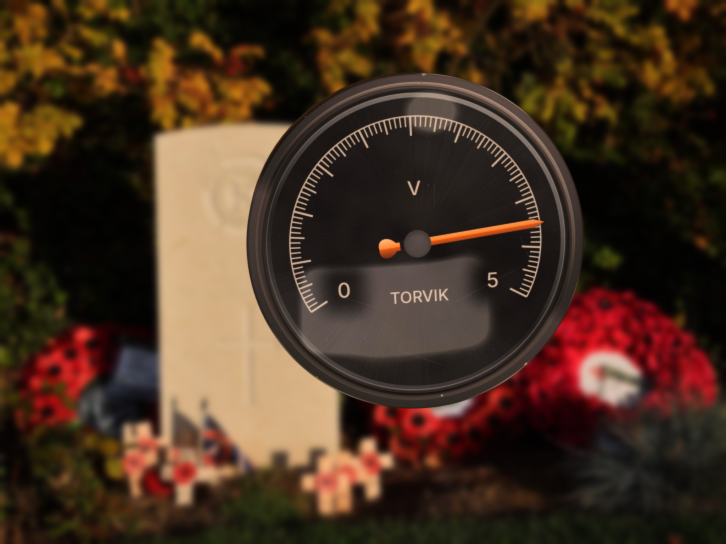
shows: 4.25 V
